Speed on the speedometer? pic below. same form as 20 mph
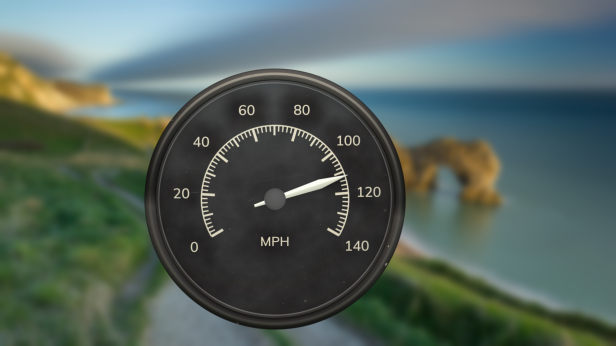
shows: 112 mph
